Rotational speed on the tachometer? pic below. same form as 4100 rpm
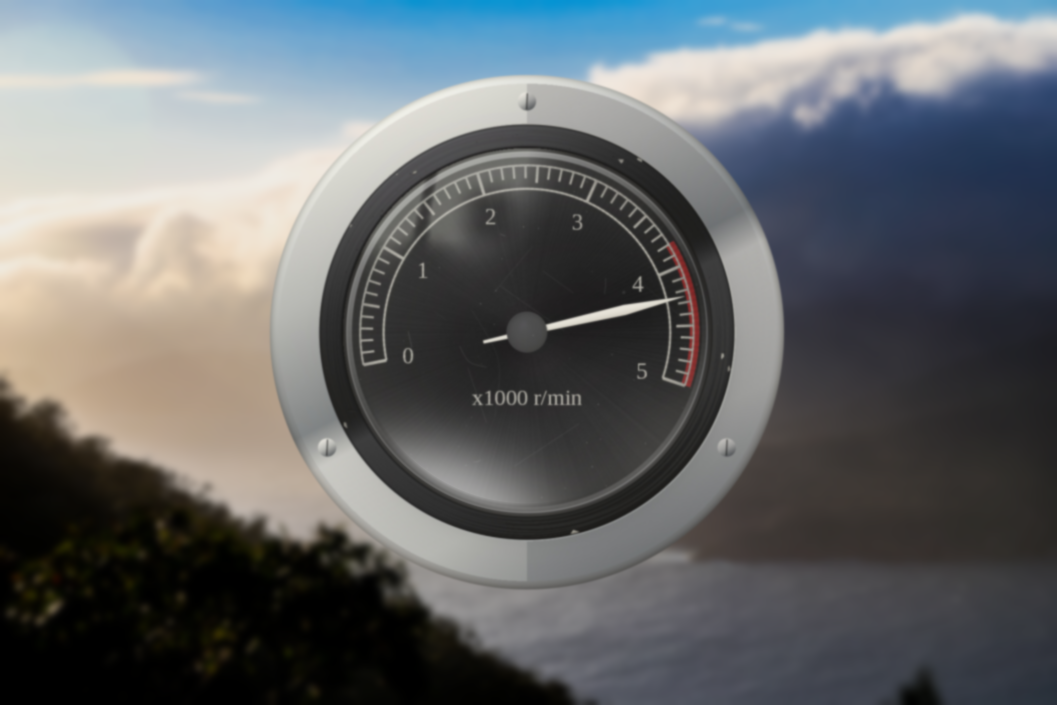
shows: 4250 rpm
